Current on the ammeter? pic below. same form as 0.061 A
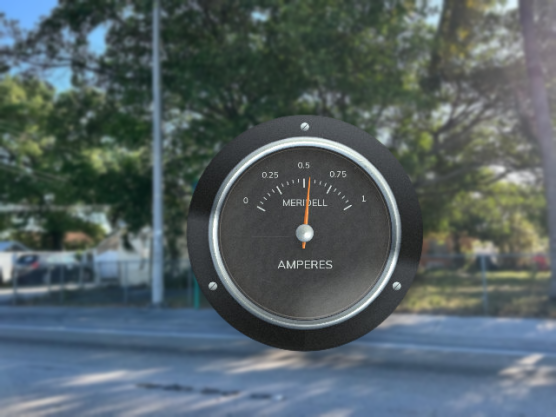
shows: 0.55 A
